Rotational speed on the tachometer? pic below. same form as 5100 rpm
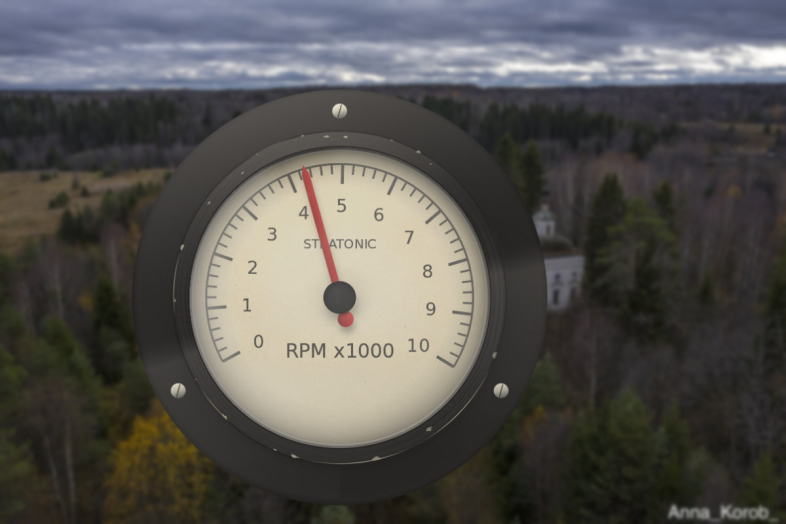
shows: 4300 rpm
